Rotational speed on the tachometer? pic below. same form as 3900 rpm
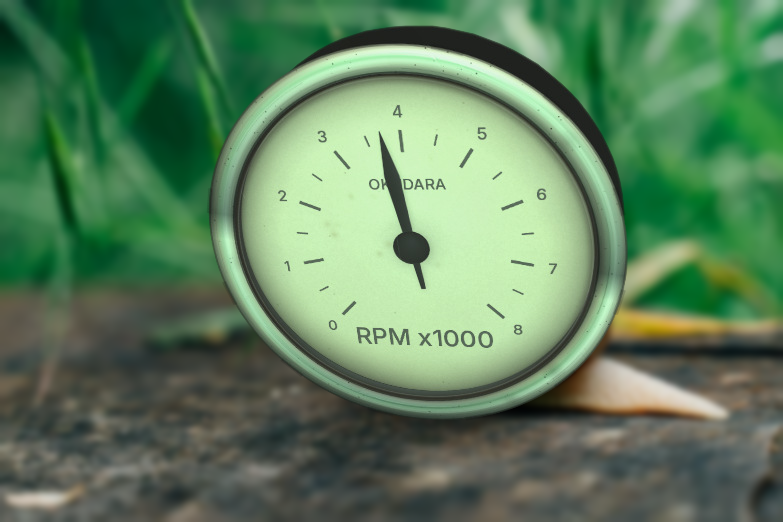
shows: 3750 rpm
